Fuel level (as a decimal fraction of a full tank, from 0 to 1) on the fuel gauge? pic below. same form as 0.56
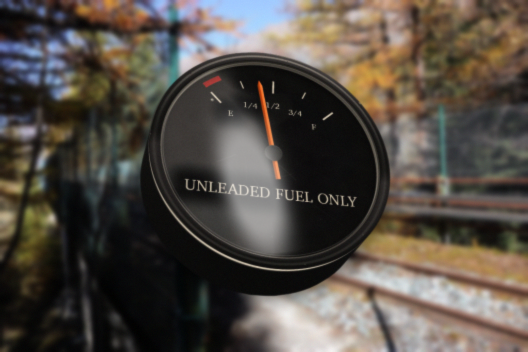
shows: 0.375
